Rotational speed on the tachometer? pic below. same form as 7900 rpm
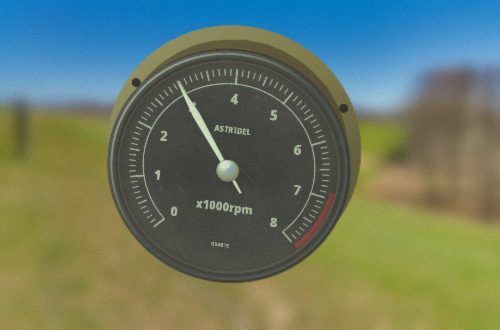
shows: 3000 rpm
